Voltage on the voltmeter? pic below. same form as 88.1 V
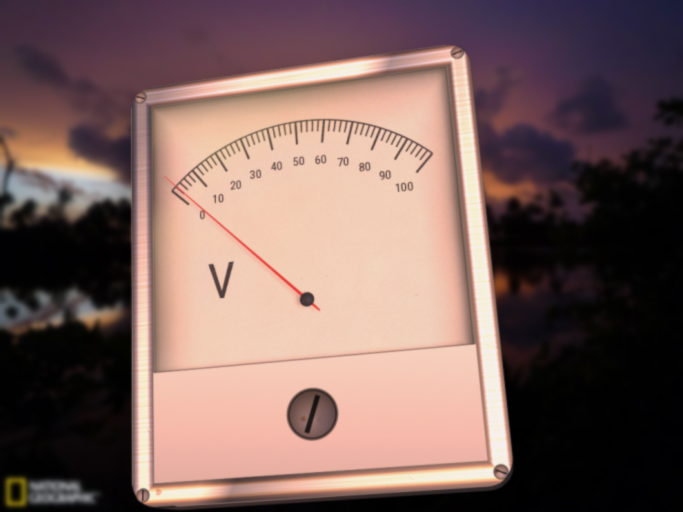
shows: 2 V
